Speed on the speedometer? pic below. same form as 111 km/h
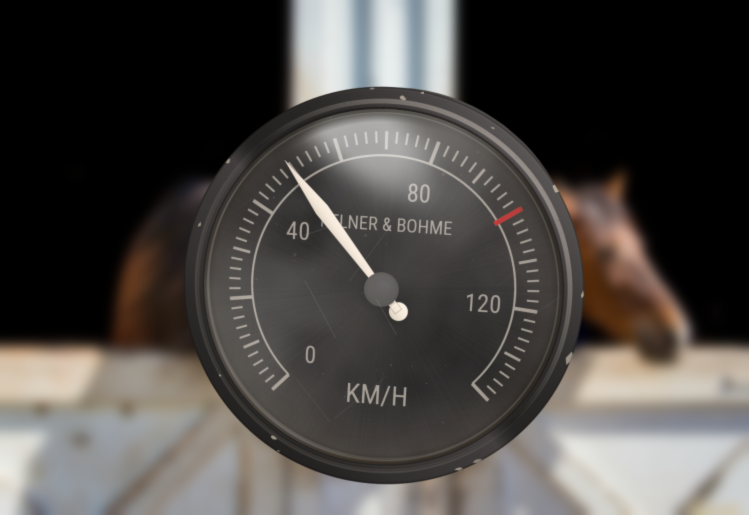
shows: 50 km/h
